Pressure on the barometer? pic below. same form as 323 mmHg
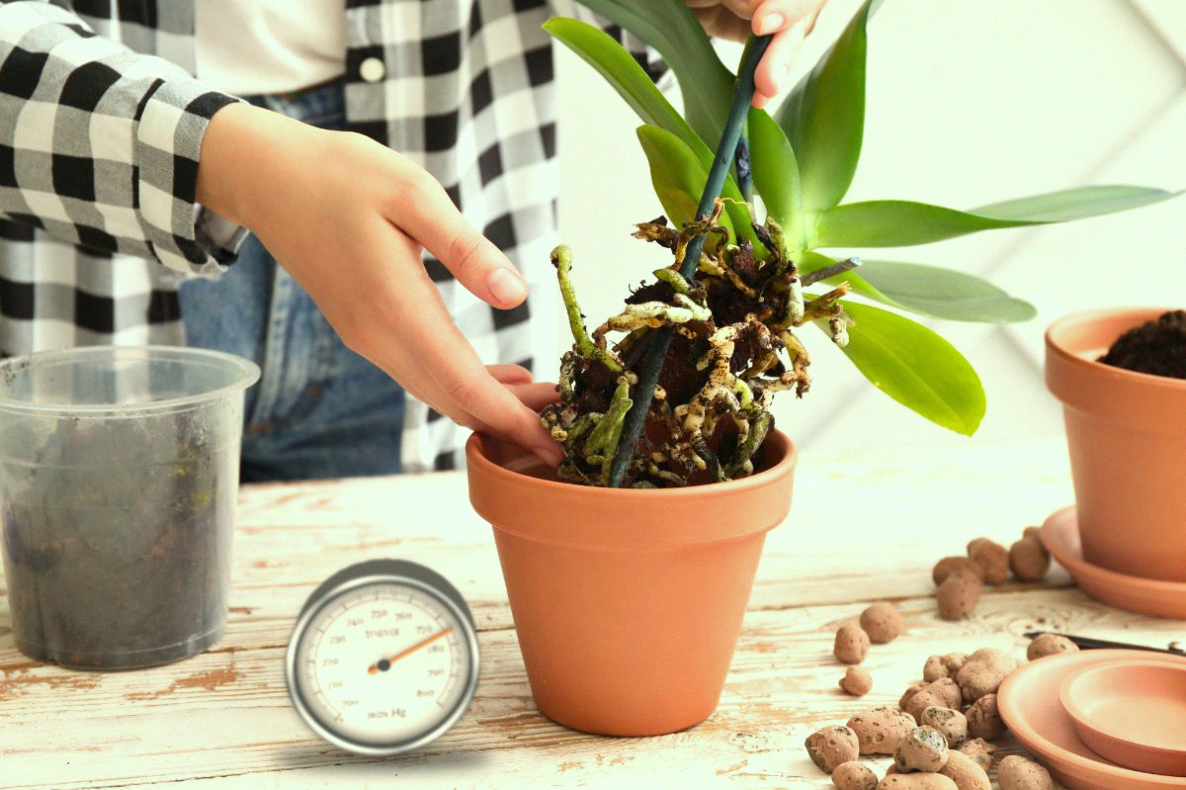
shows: 775 mmHg
